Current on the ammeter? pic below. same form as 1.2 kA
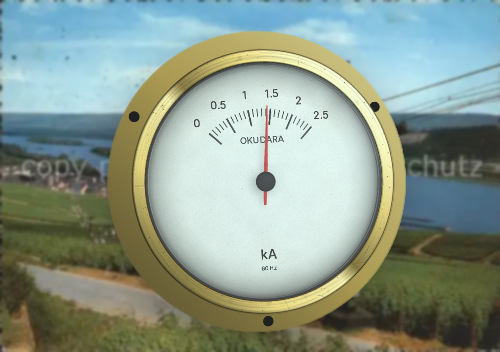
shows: 1.4 kA
